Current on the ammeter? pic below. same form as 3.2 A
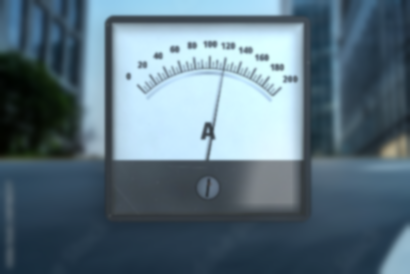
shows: 120 A
